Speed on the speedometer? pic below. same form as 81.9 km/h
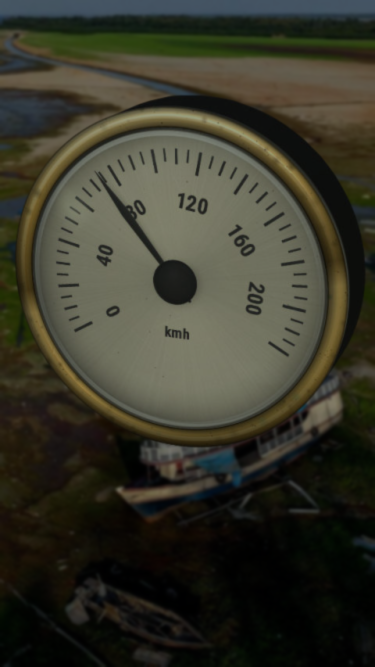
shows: 75 km/h
